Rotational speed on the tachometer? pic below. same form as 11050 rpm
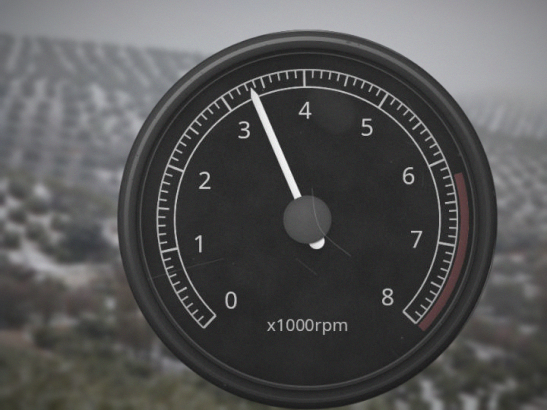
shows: 3350 rpm
